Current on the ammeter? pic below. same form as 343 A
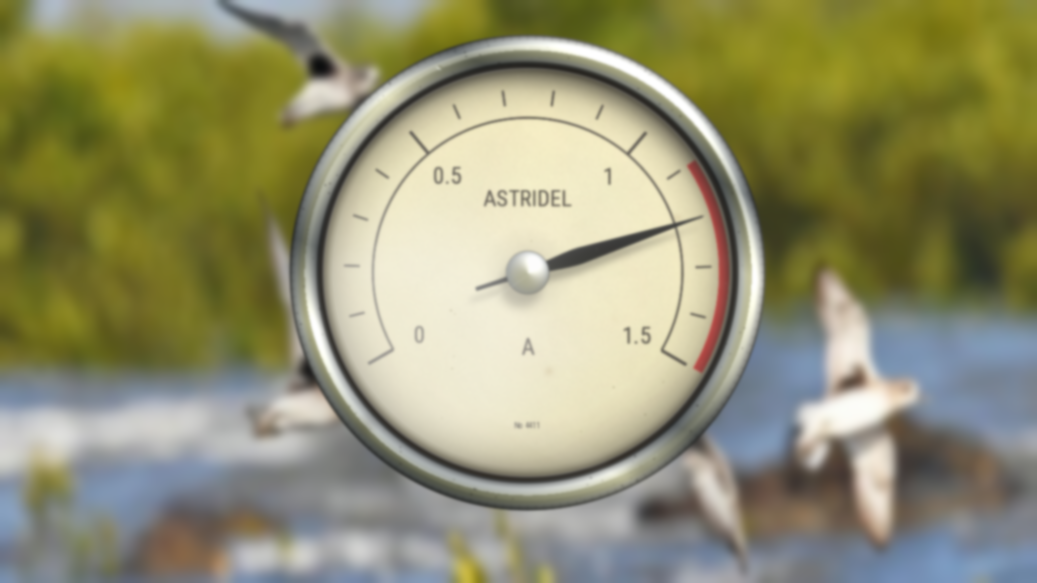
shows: 1.2 A
